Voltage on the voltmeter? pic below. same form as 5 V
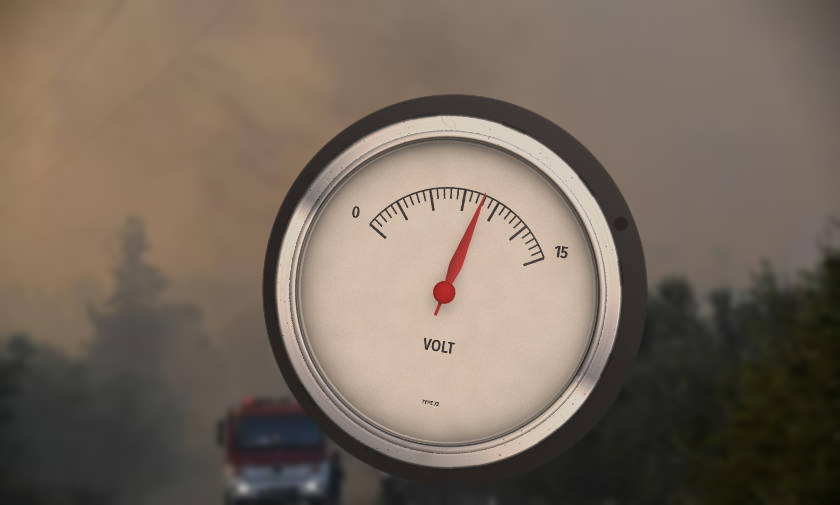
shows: 9 V
